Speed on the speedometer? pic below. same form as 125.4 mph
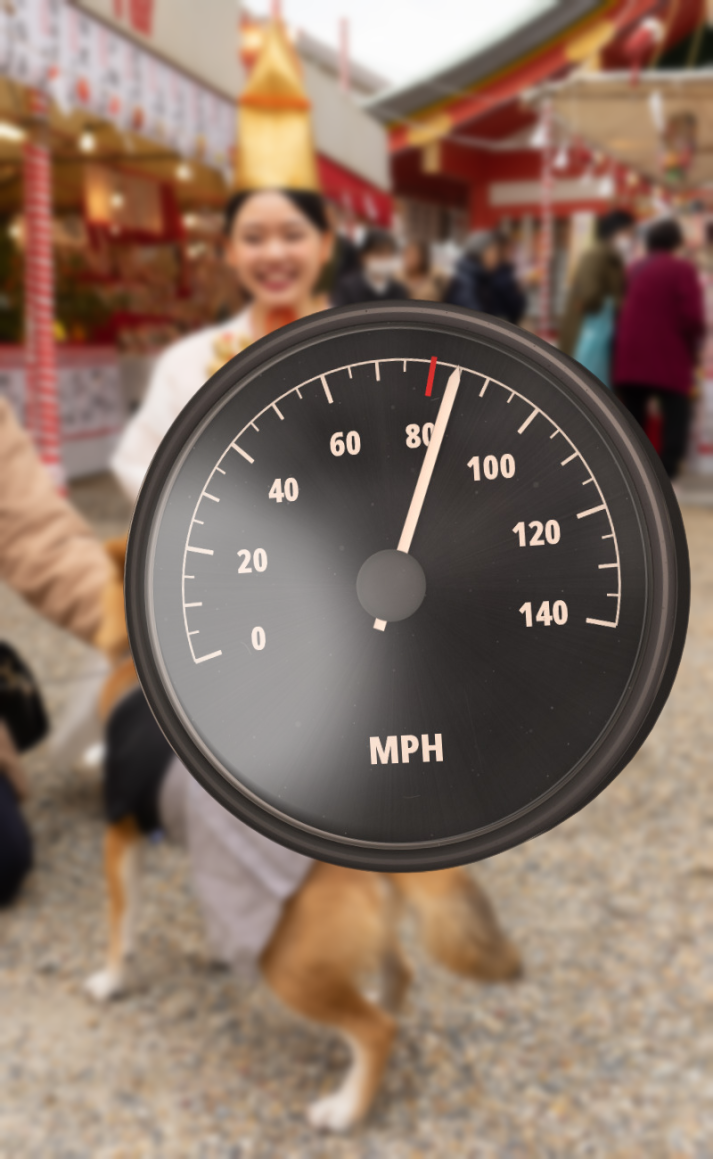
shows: 85 mph
